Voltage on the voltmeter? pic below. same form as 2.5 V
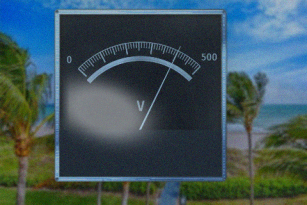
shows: 400 V
